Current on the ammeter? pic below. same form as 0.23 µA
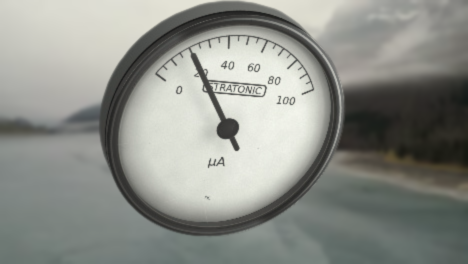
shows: 20 µA
